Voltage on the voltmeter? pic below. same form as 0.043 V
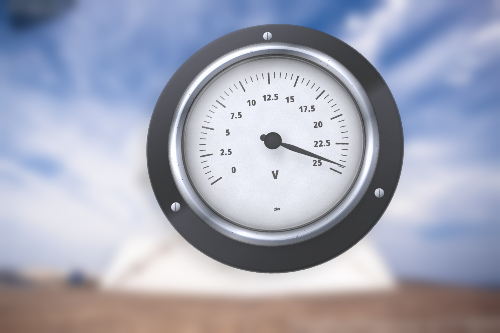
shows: 24.5 V
